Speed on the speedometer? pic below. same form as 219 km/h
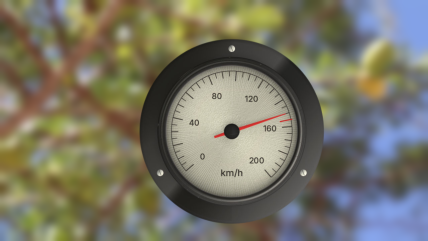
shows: 150 km/h
